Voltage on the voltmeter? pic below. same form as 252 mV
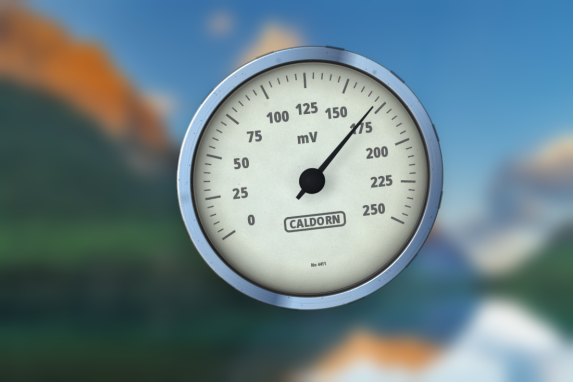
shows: 170 mV
